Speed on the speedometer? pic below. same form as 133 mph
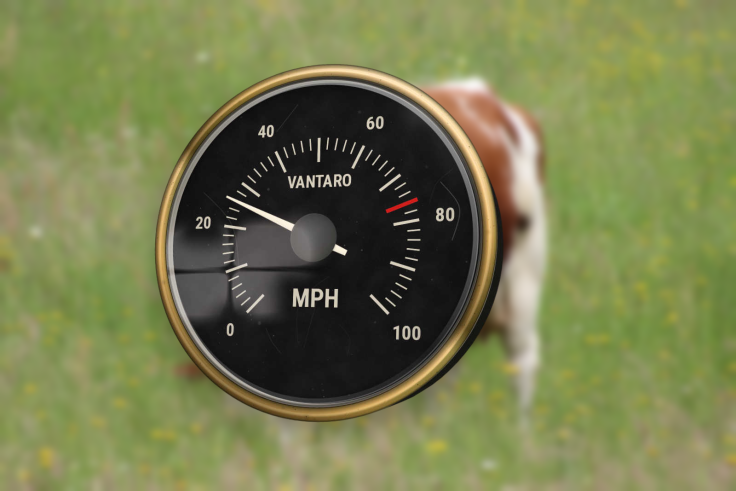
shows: 26 mph
